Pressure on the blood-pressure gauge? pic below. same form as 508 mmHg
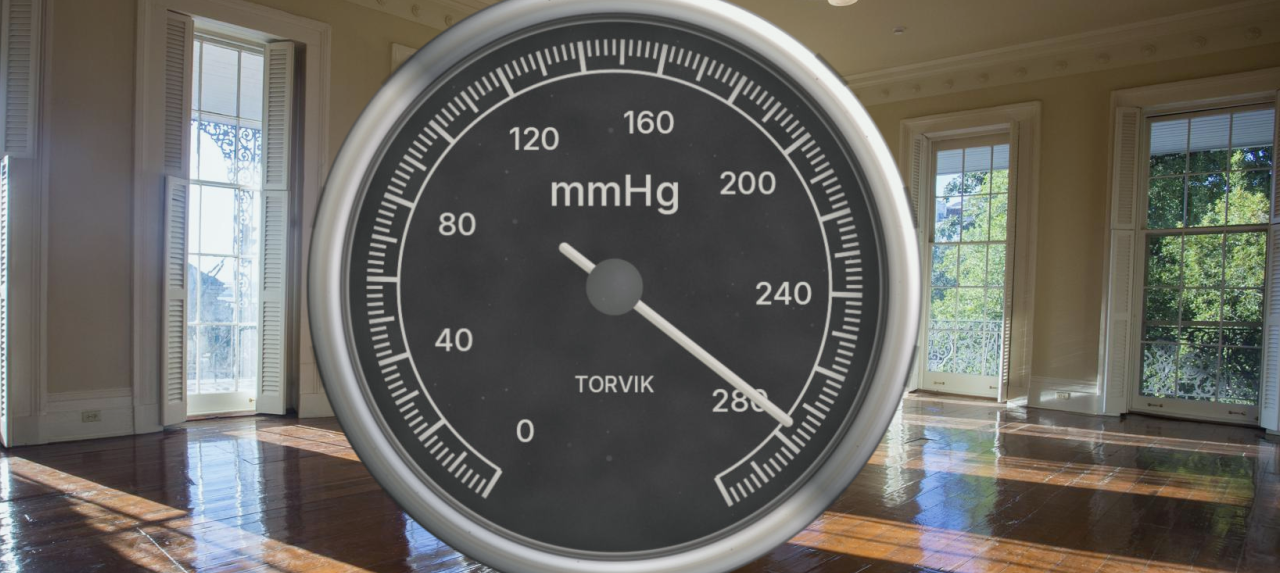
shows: 276 mmHg
